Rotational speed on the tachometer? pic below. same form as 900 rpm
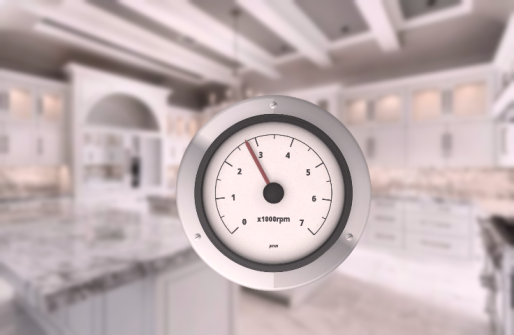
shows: 2750 rpm
